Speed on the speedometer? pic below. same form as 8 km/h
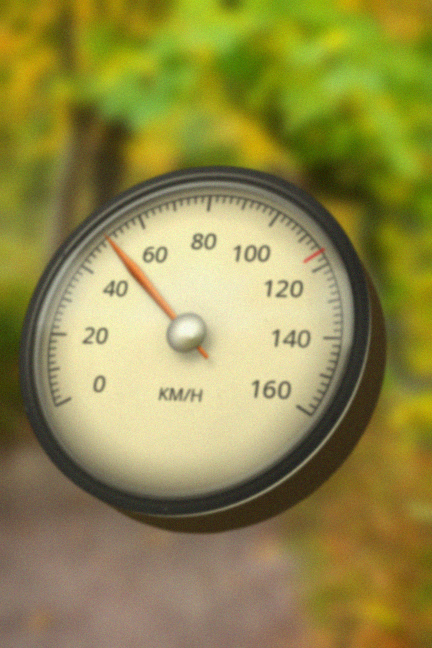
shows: 50 km/h
